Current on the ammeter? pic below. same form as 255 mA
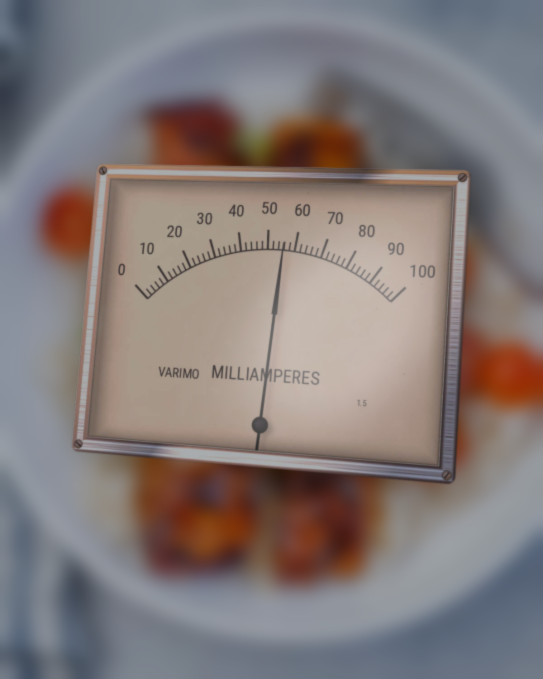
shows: 56 mA
